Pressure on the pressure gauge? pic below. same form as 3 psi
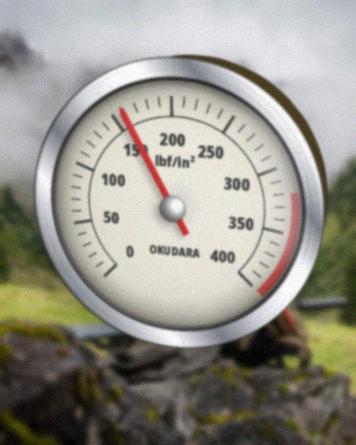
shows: 160 psi
